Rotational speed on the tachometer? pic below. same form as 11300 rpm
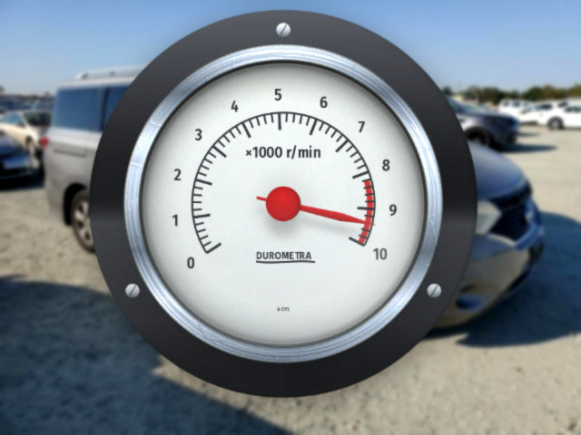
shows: 9400 rpm
